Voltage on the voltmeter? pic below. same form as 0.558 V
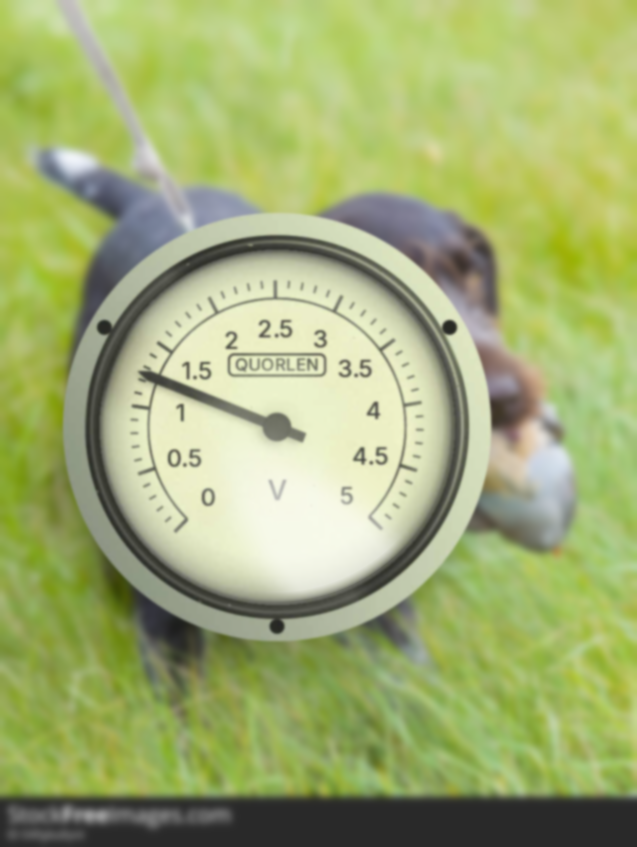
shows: 1.25 V
